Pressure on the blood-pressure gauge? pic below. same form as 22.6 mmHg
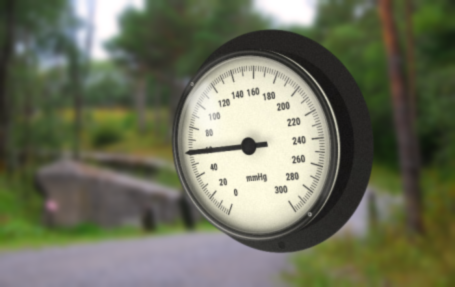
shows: 60 mmHg
